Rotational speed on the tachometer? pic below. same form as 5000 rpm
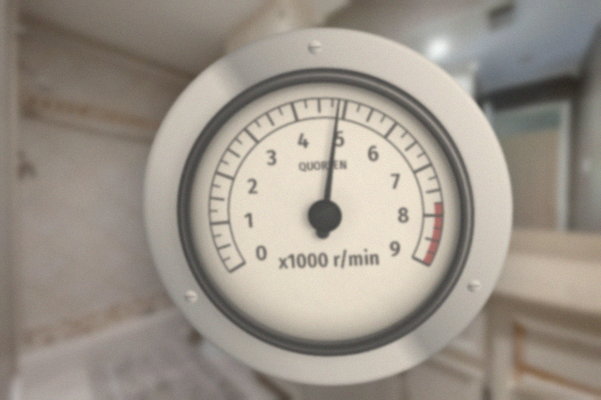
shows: 4875 rpm
